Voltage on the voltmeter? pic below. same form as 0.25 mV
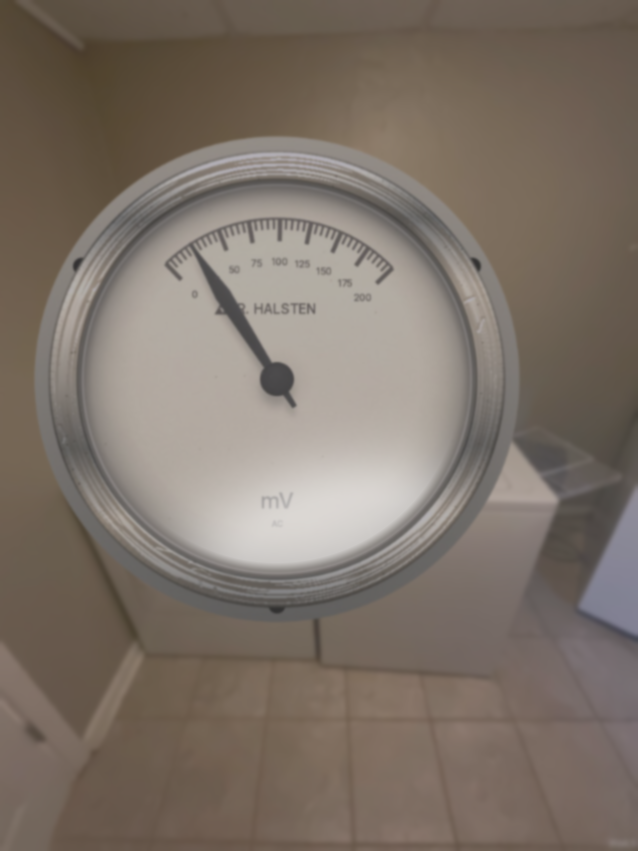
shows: 25 mV
